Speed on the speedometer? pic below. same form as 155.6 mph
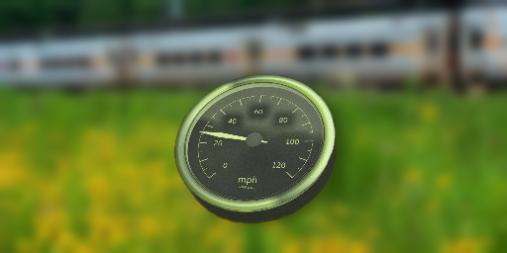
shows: 25 mph
